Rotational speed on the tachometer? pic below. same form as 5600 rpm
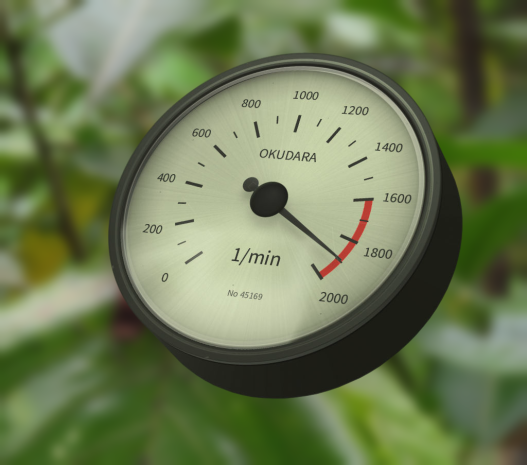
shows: 1900 rpm
